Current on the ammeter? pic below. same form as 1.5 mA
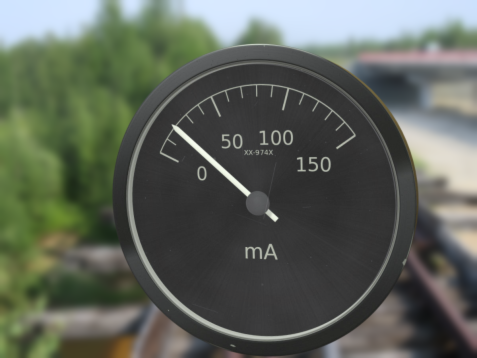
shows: 20 mA
